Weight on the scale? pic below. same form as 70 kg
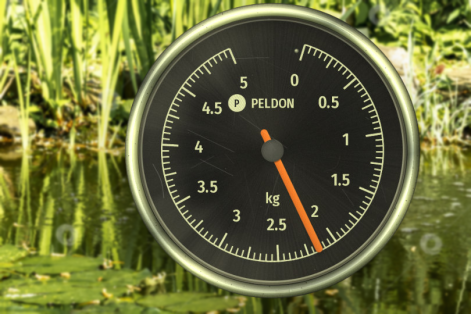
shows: 2.15 kg
